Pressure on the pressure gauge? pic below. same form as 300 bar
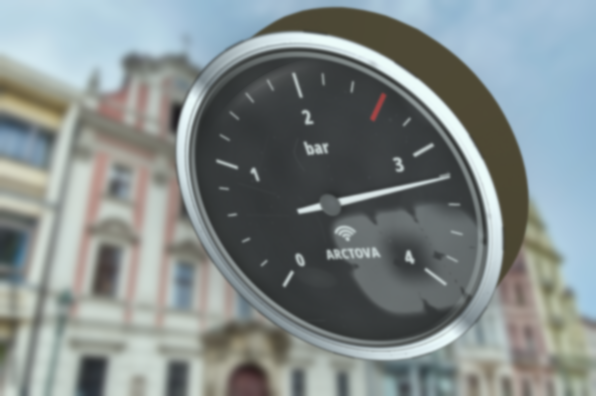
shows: 3.2 bar
